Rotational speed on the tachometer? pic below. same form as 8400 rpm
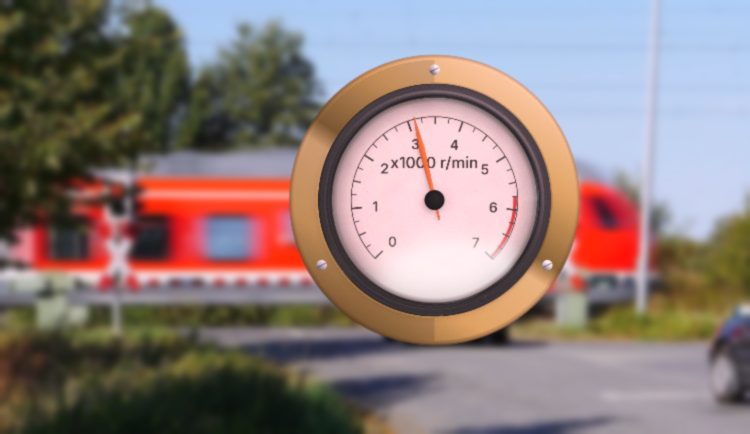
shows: 3125 rpm
